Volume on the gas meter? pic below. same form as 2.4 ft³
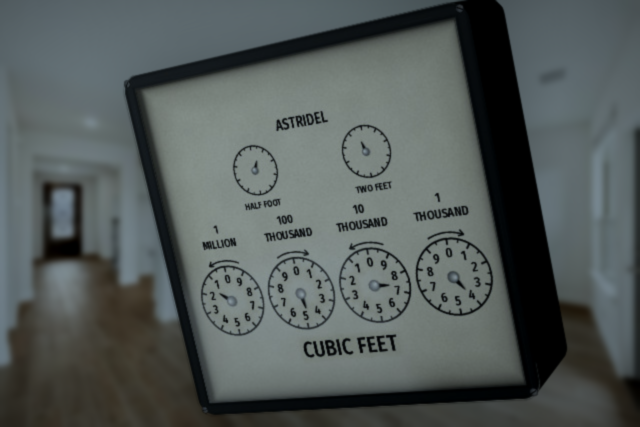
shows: 147400 ft³
